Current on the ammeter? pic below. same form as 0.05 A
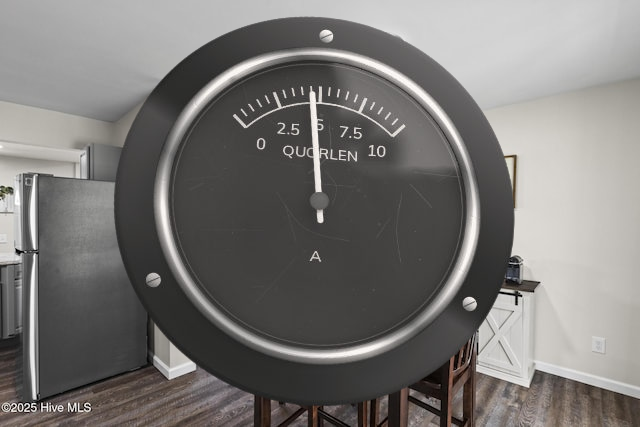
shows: 4.5 A
